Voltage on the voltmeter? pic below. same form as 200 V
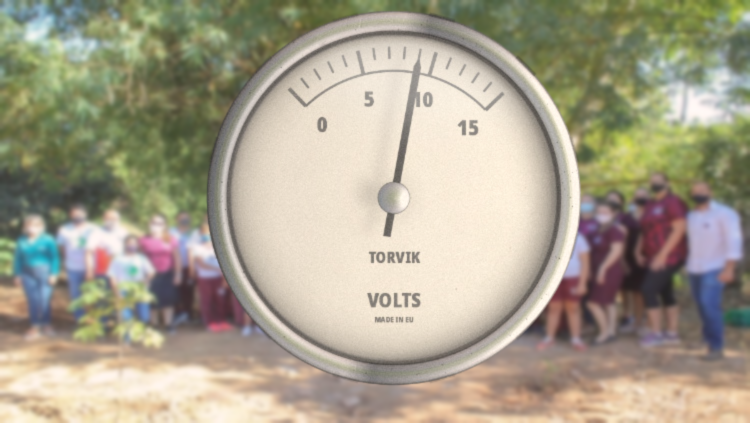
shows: 9 V
